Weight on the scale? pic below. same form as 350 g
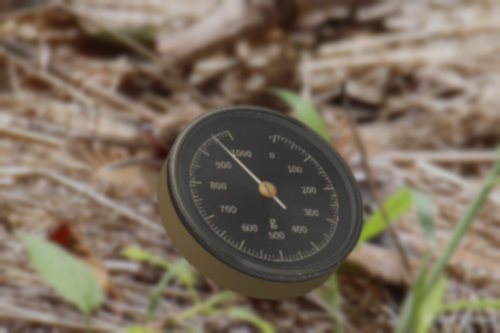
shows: 950 g
